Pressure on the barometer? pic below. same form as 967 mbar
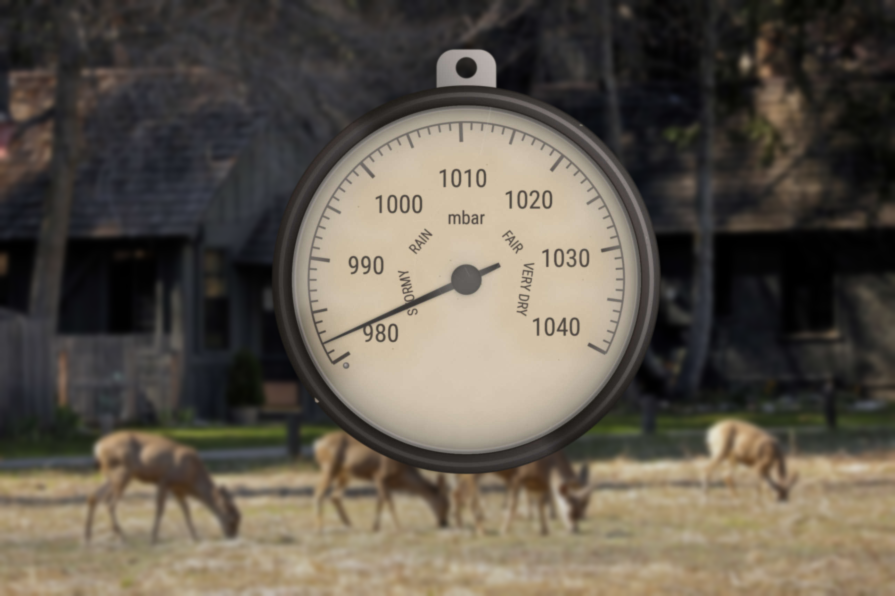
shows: 982 mbar
